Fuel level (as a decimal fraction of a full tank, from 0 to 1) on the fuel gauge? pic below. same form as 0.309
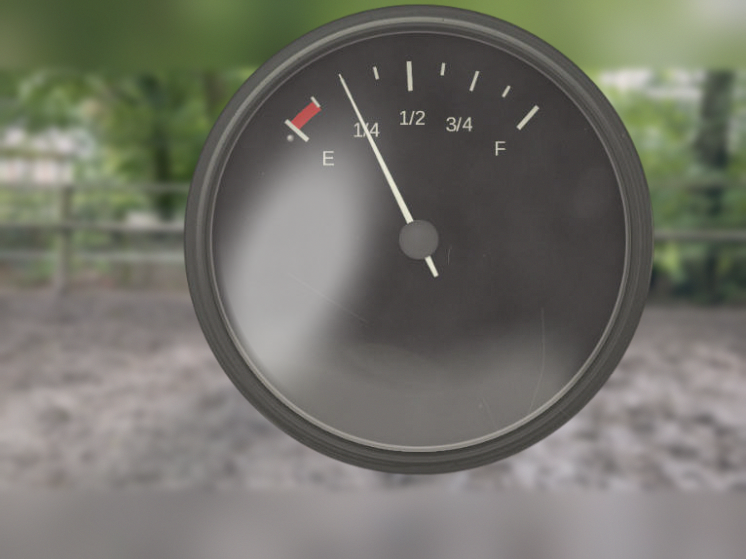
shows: 0.25
